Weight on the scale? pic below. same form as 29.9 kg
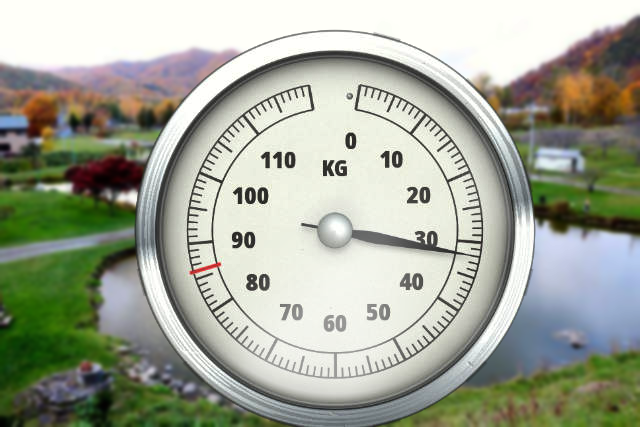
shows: 32 kg
